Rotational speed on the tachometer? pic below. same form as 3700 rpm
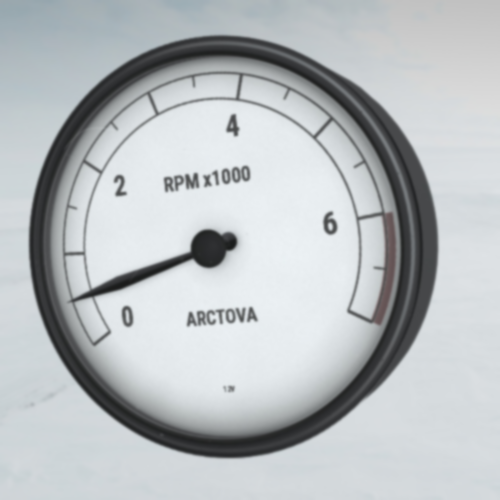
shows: 500 rpm
